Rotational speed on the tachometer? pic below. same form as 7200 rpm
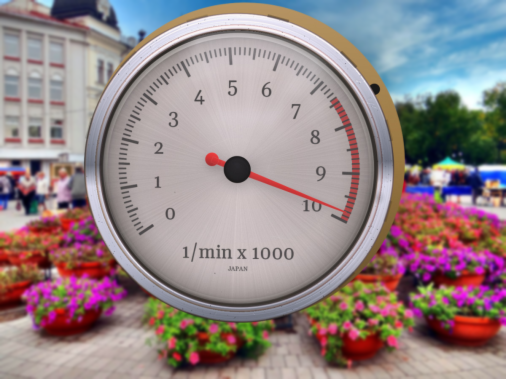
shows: 9800 rpm
